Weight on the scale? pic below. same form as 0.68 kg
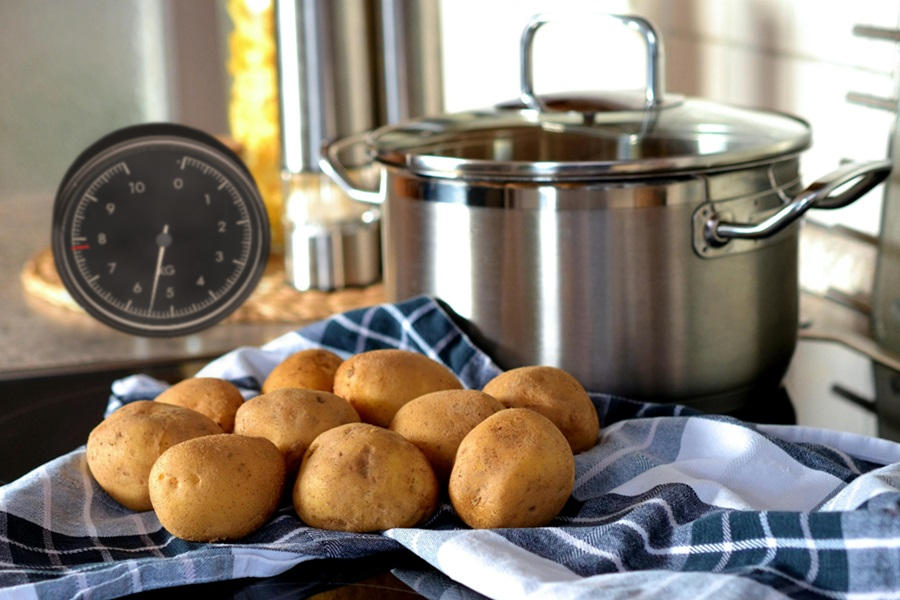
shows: 5.5 kg
